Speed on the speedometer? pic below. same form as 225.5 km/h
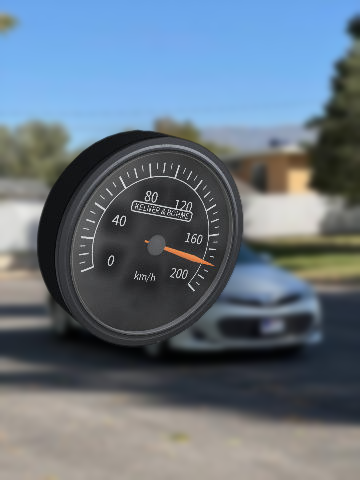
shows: 180 km/h
